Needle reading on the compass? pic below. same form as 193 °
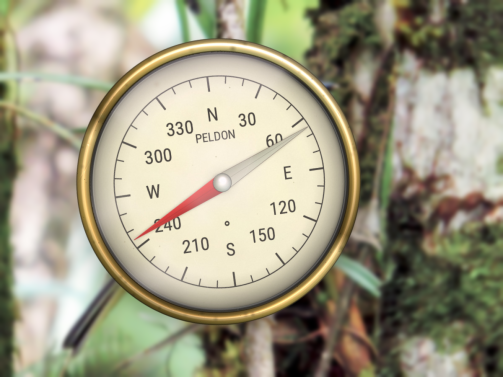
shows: 245 °
